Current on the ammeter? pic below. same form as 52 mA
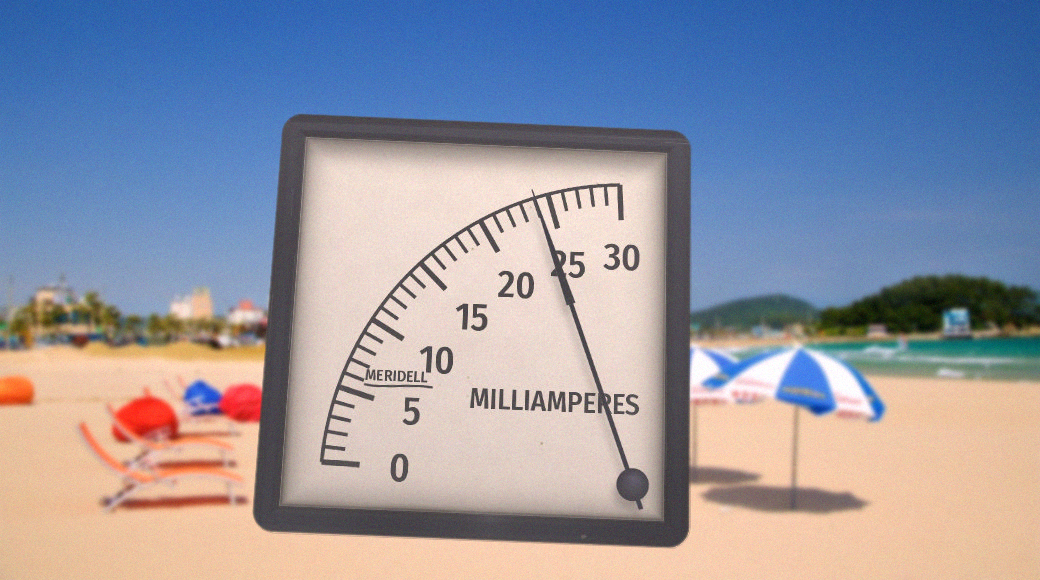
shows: 24 mA
